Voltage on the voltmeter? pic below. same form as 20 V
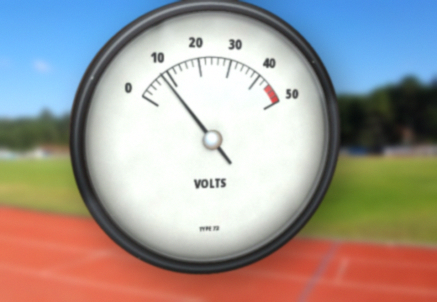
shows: 8 V
